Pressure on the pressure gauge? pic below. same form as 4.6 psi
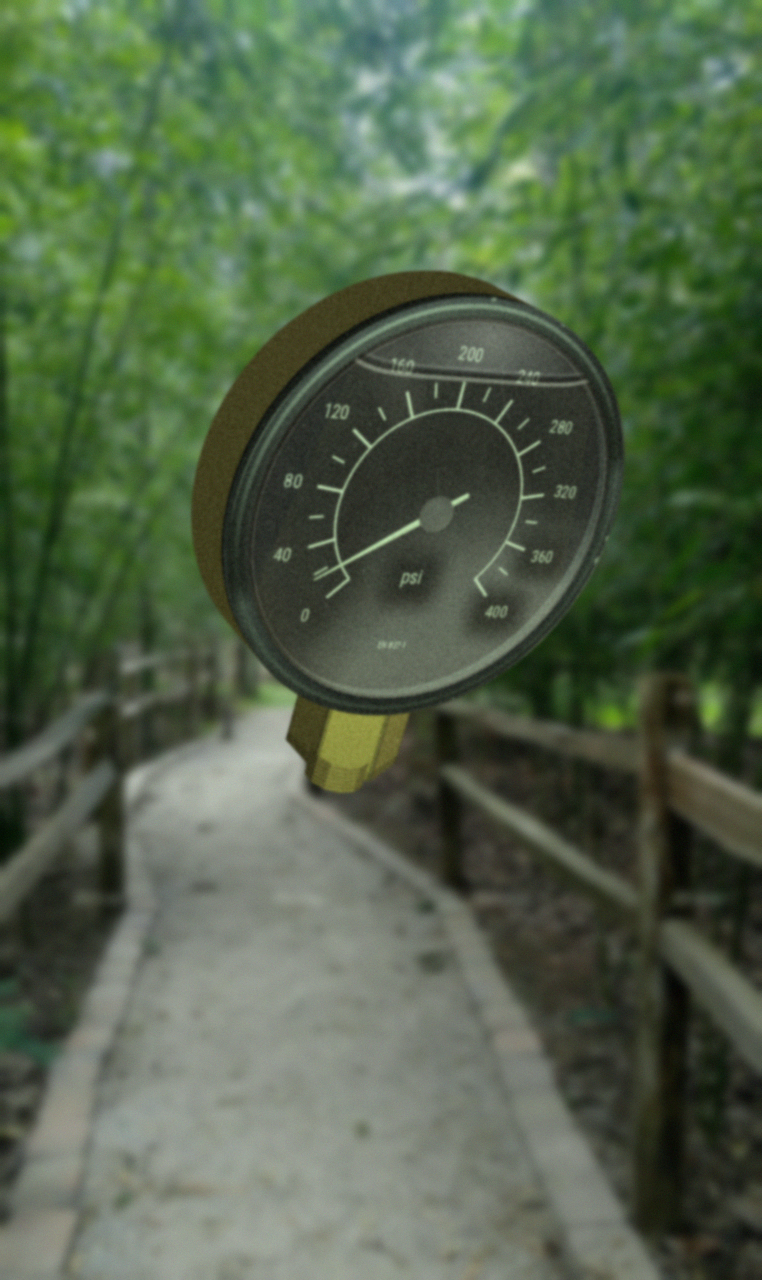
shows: 20 psi
